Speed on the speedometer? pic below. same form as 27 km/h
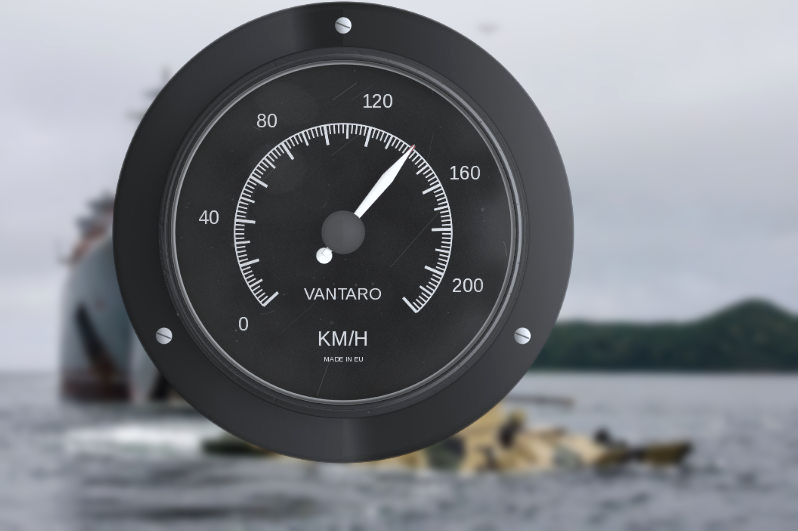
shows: 140 km/h
